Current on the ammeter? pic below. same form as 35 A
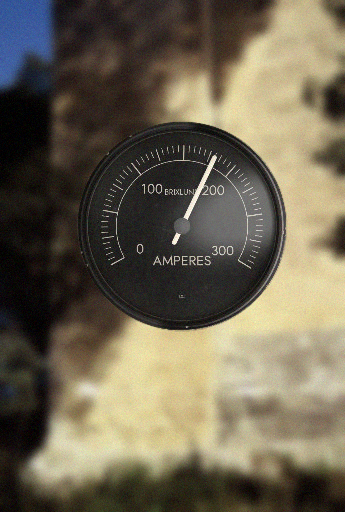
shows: 180 A
